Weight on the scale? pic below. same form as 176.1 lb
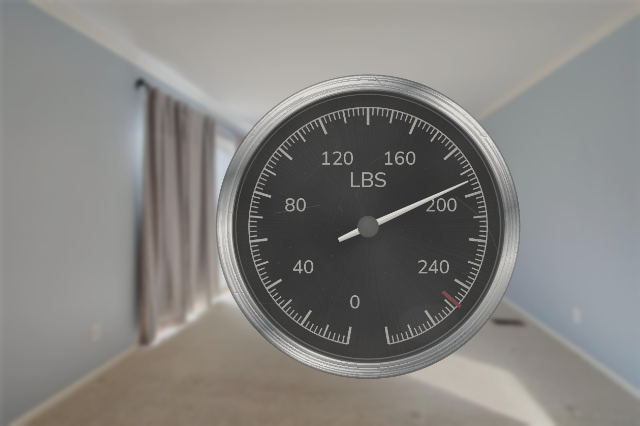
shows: 194 lb
